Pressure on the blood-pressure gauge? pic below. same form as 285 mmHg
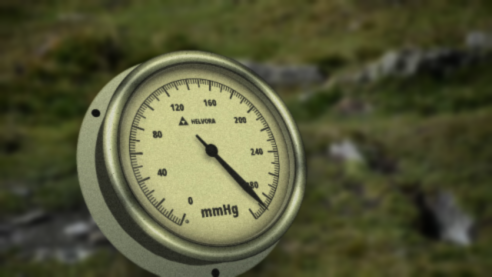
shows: 290 mmHg
